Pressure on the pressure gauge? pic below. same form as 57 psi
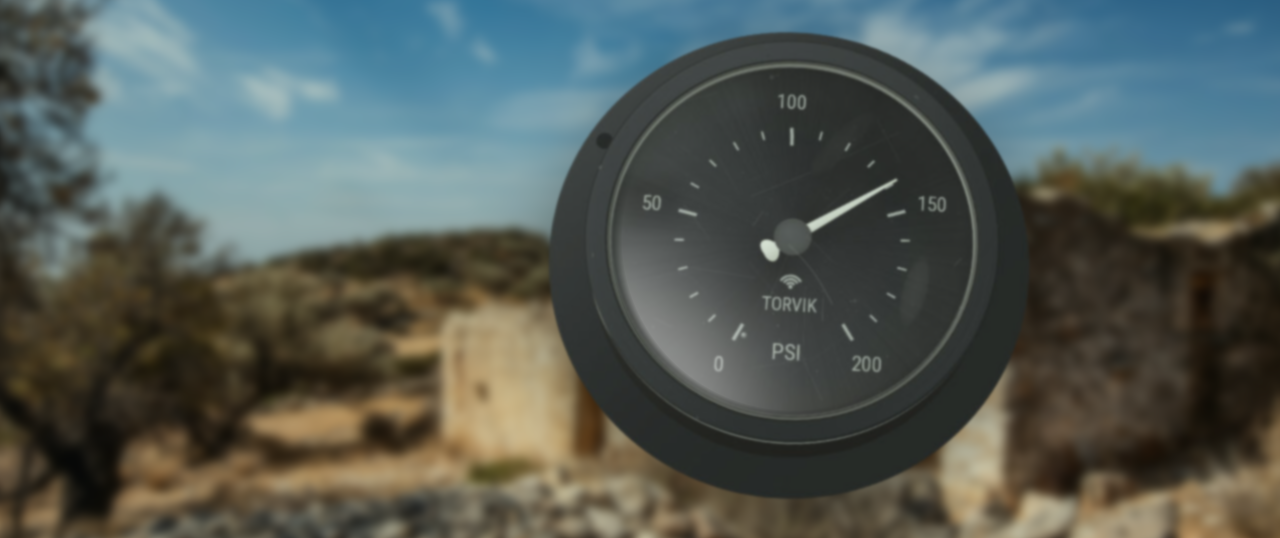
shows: 140 psi
